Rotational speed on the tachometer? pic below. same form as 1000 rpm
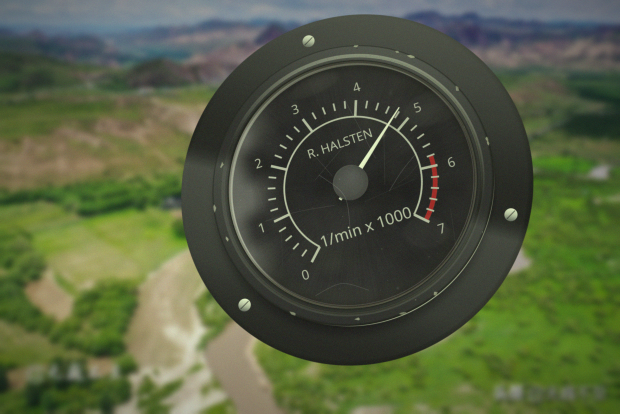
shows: 4800 rpm
